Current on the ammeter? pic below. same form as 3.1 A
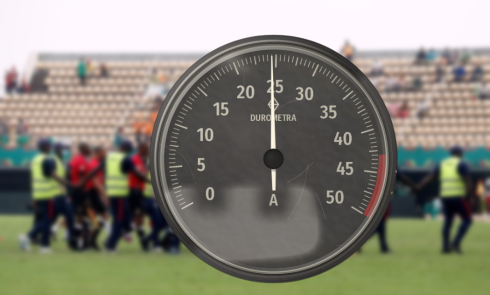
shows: 24.5 A
